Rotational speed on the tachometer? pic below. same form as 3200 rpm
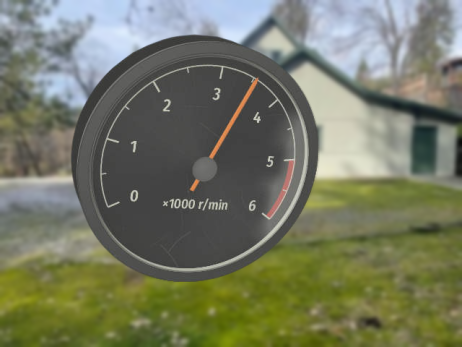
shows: 3500 rpm
